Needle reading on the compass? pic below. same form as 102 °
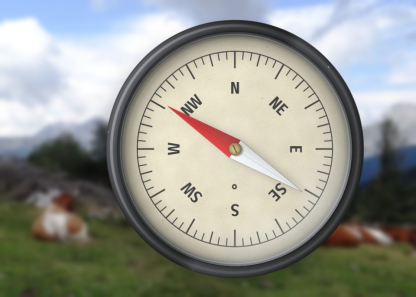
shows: 302.5 °
